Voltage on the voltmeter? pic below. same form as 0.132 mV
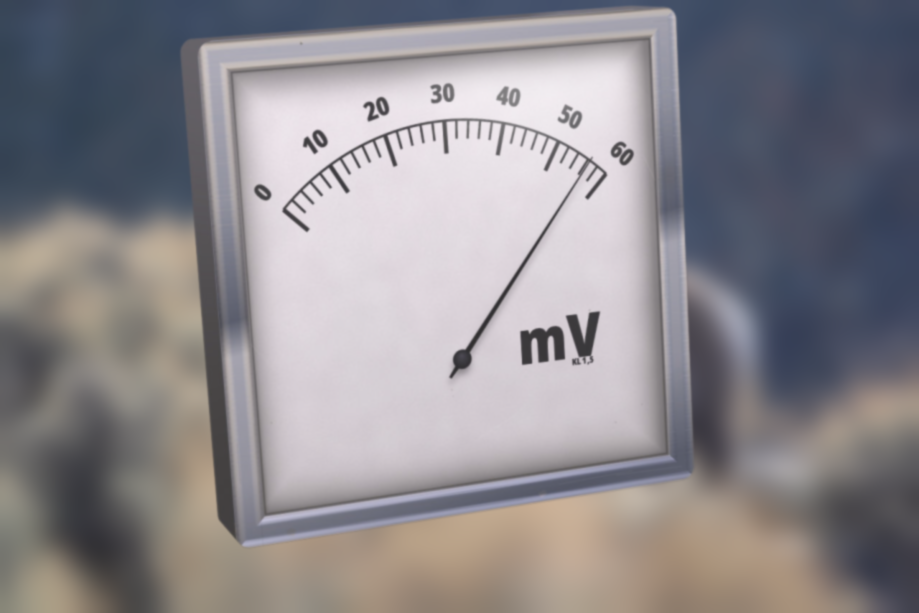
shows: 56 mV
